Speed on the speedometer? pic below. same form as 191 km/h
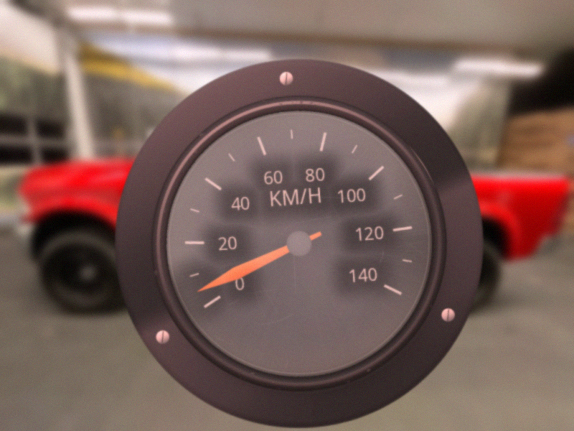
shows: 5 km/h
